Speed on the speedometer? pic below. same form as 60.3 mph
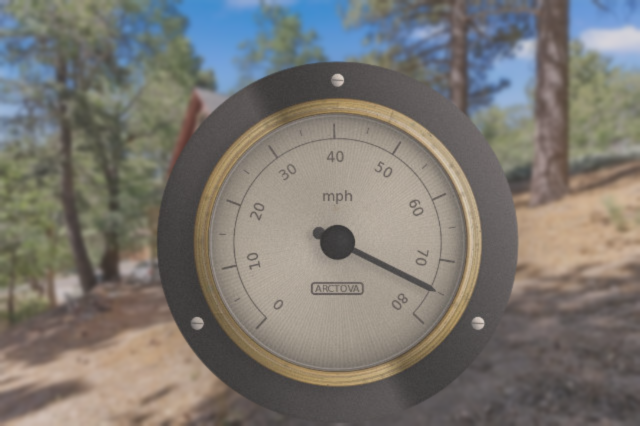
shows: 75 mph
